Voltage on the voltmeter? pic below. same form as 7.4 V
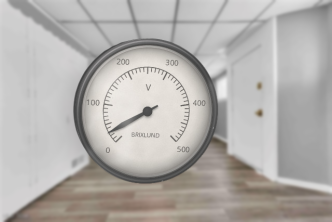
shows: 30 V
